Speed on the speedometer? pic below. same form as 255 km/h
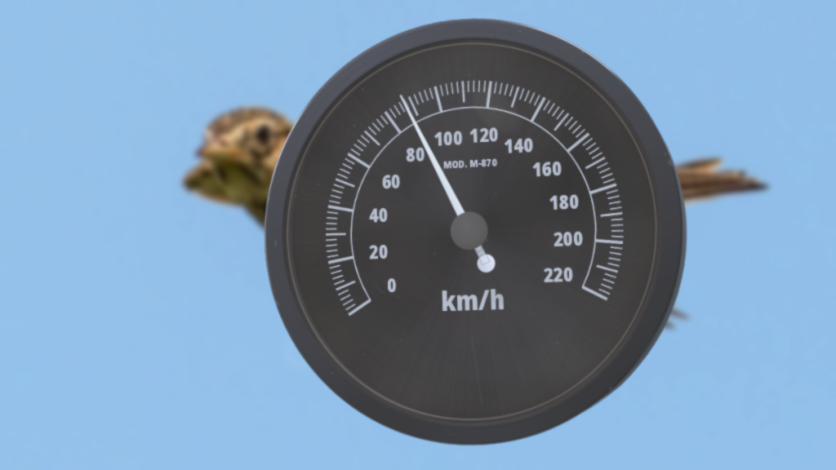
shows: 88 km/h
